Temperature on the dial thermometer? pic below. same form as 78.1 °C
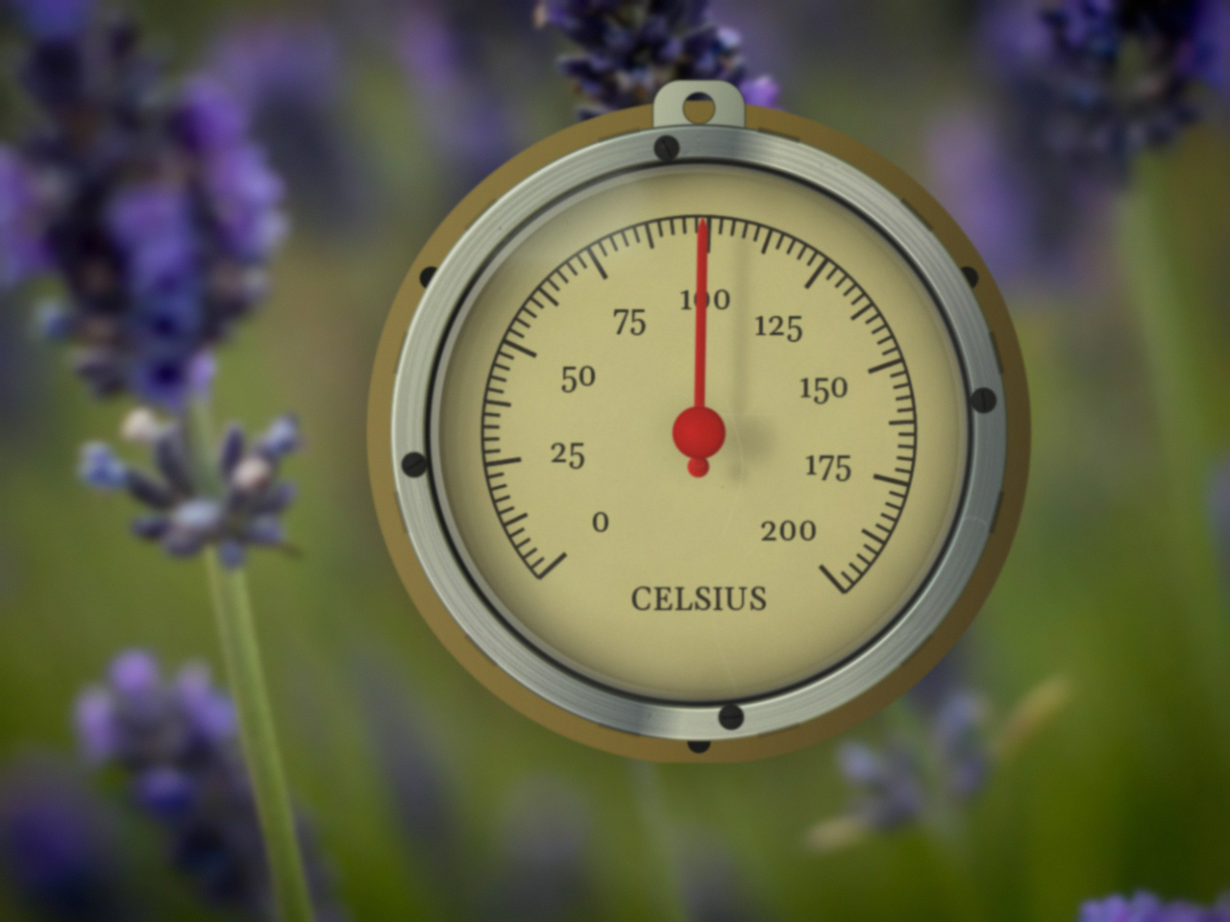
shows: 98.75 °C
